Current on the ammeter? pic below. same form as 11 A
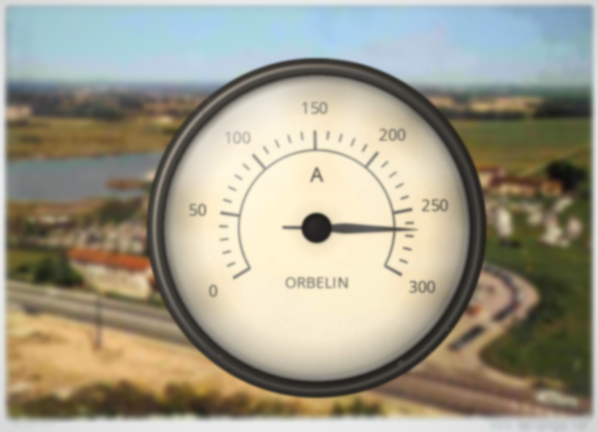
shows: 265 A
